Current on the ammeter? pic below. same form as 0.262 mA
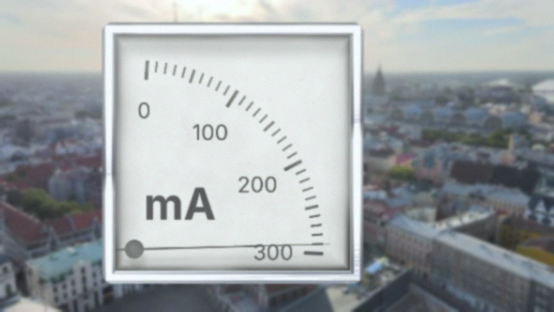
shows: 290 mA
